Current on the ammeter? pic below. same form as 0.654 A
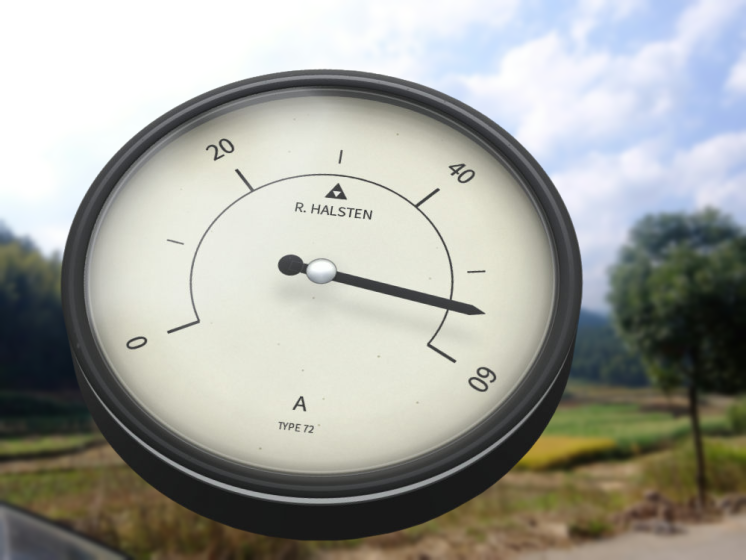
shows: 55 A
